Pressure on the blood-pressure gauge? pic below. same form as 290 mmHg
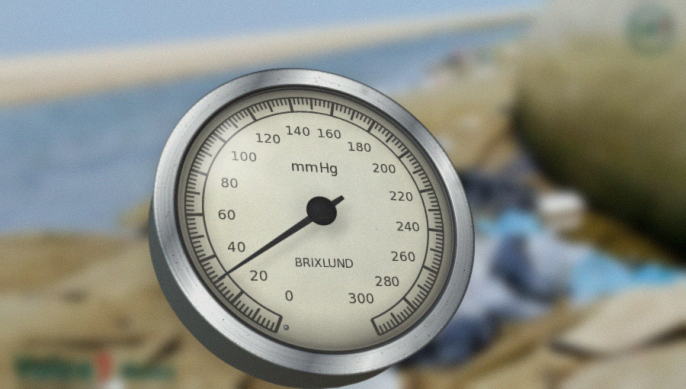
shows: 30 mmHg
